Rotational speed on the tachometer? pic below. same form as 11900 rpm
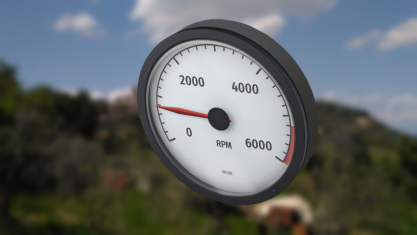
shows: 800 rpm
